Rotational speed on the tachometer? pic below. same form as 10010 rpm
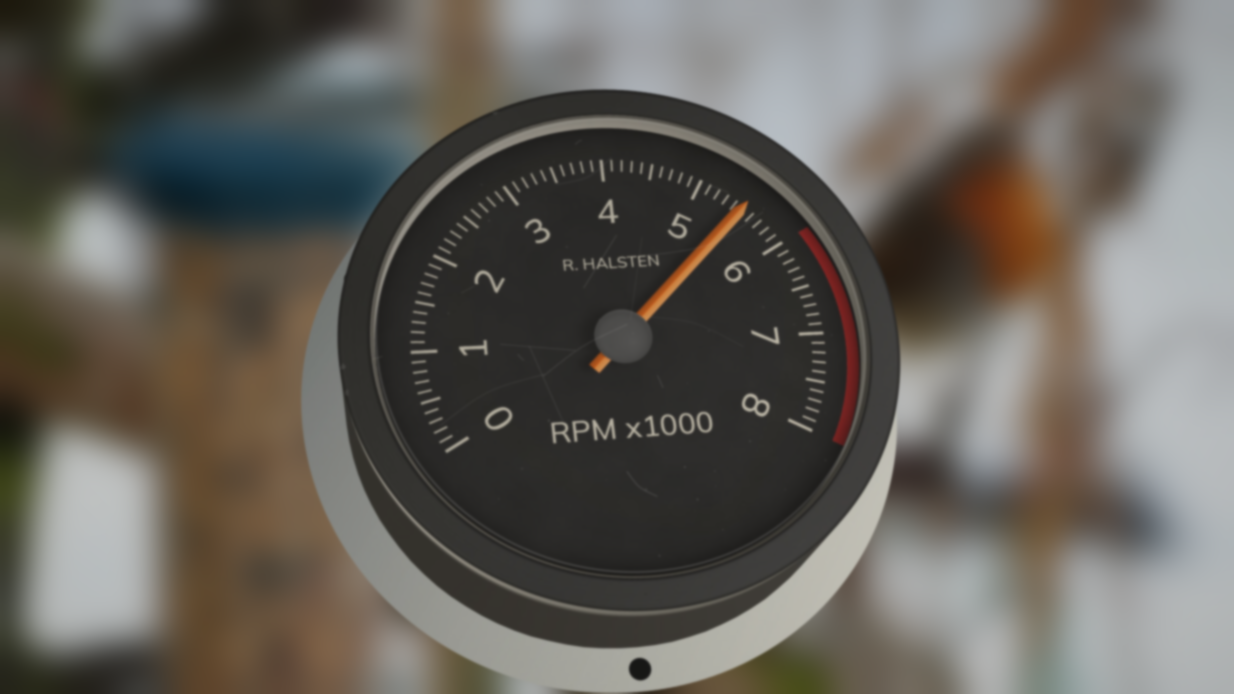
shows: 5500 rpm
